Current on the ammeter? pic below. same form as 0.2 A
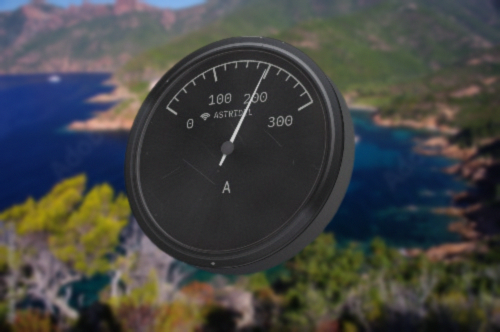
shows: 200 A
